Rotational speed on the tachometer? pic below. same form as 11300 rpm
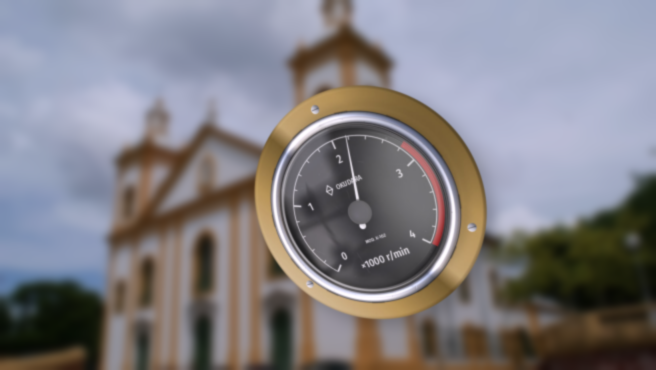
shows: 2200 rpm
